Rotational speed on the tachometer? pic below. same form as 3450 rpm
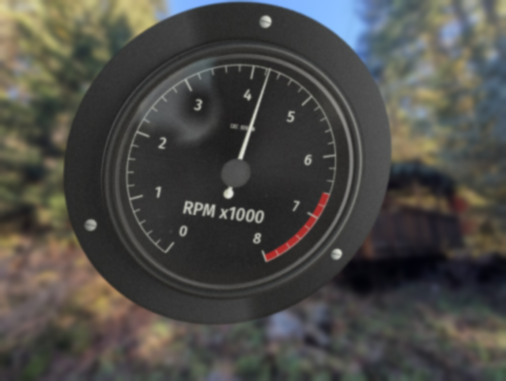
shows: 4200 rpm
